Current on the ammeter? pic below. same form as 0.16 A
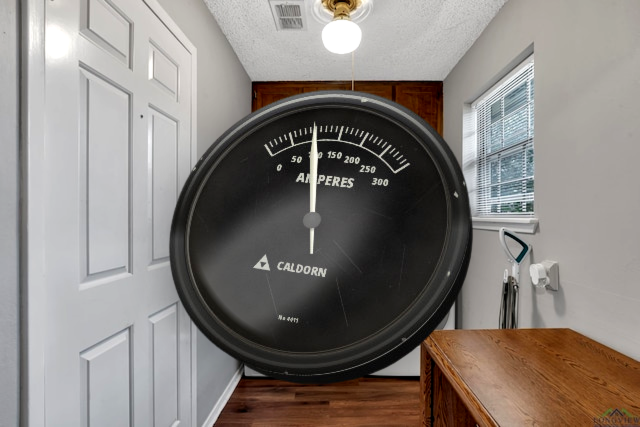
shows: 100 A
